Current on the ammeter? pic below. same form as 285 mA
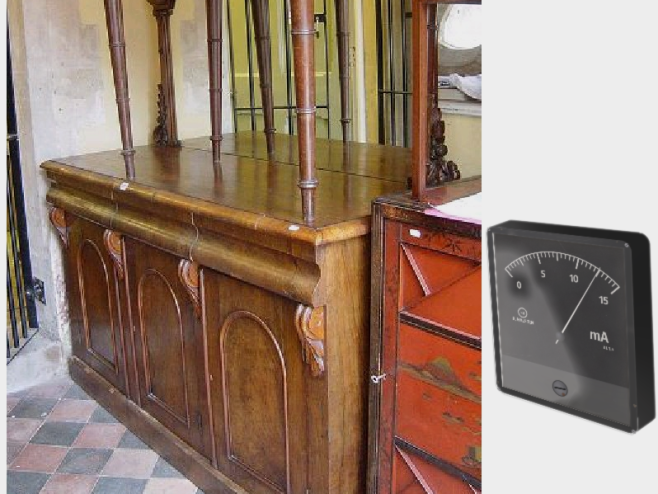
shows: 12.5 mA
